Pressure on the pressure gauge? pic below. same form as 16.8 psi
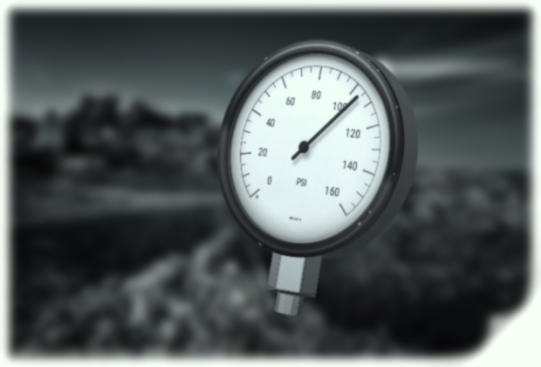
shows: 105 psi
